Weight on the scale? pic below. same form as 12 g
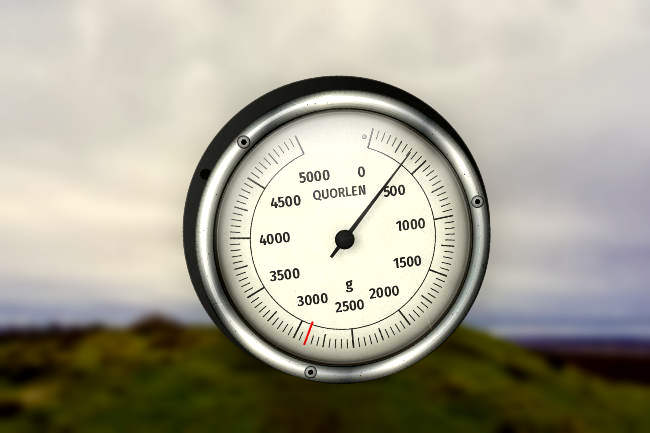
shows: 350 g
